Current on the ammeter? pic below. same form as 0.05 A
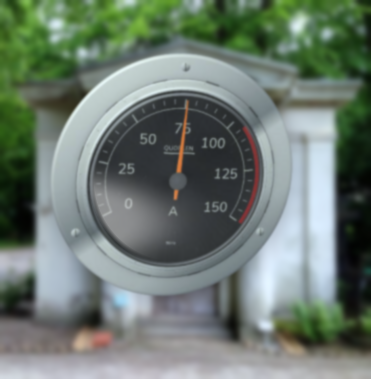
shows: 75 A
